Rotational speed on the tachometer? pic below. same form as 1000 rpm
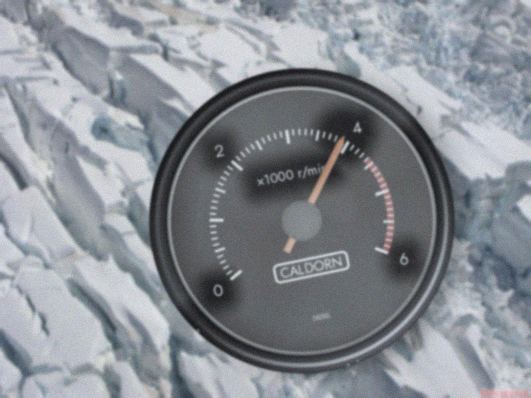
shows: 3900 rpm
